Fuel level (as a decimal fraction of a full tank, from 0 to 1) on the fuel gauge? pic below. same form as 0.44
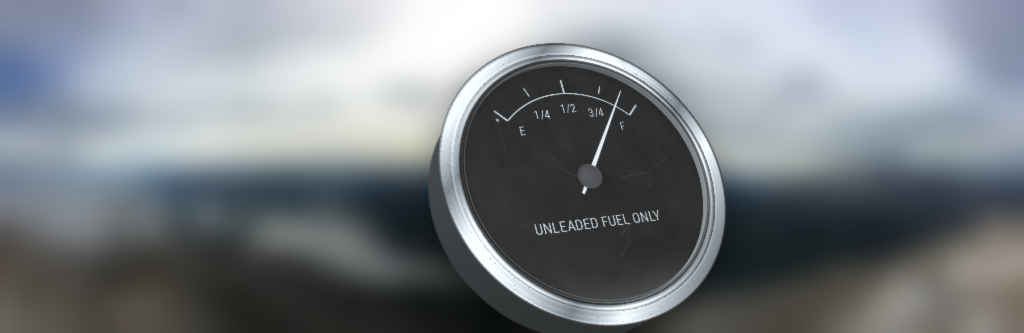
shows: 0.875
